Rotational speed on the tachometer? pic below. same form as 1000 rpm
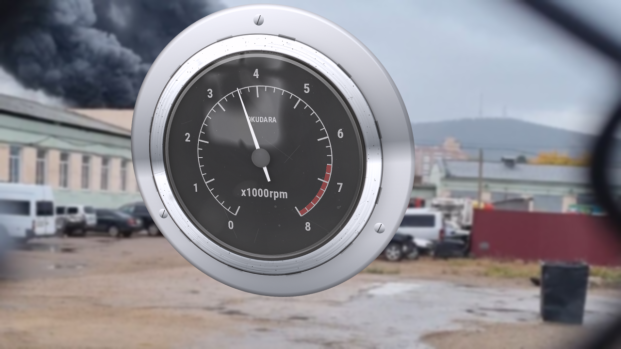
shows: 3600 rpm
